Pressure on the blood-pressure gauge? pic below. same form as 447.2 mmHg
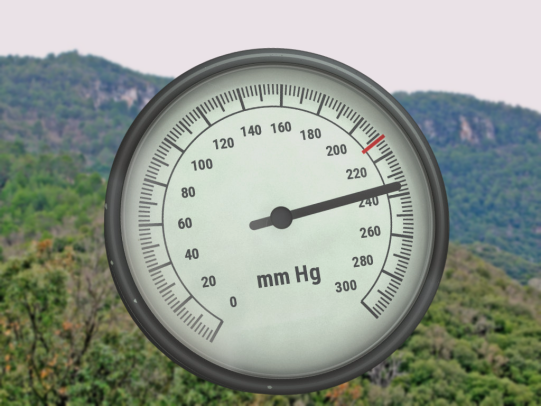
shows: 236 mmHg
